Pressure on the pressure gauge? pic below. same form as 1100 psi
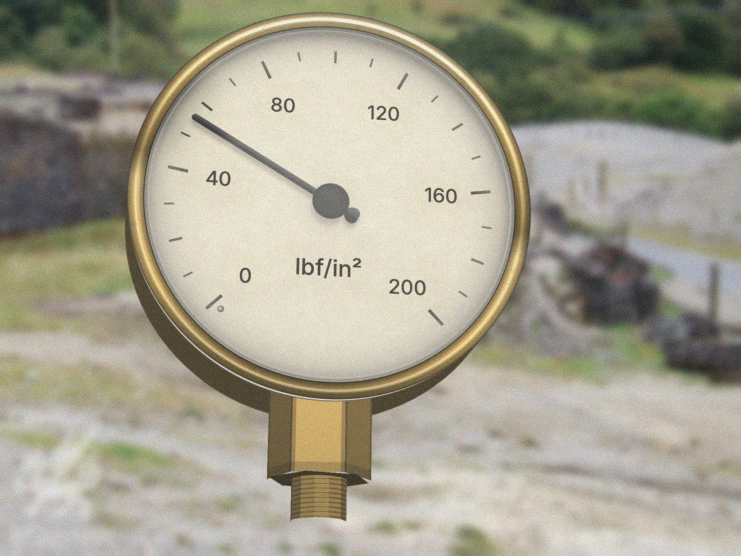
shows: 55 psi
